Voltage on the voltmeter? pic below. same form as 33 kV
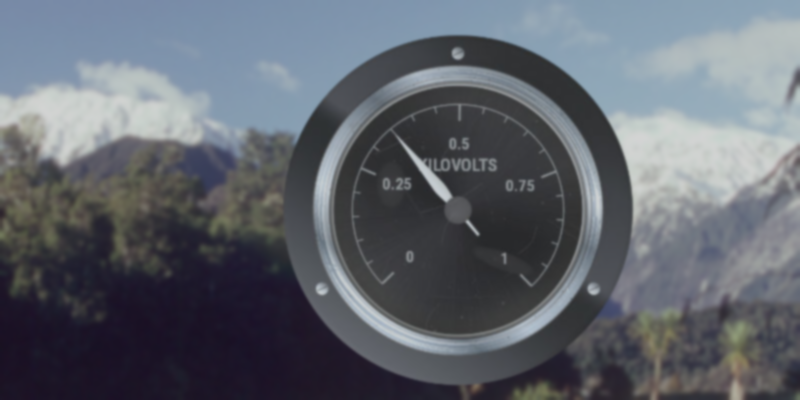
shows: 0.35 kV
